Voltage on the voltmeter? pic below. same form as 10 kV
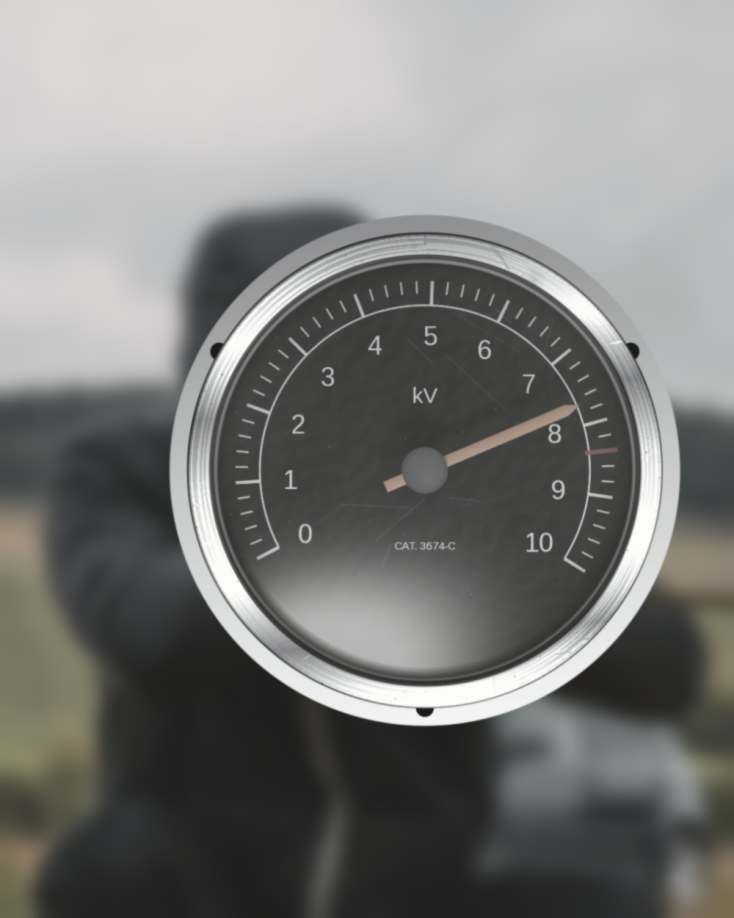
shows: 7.7 kV
